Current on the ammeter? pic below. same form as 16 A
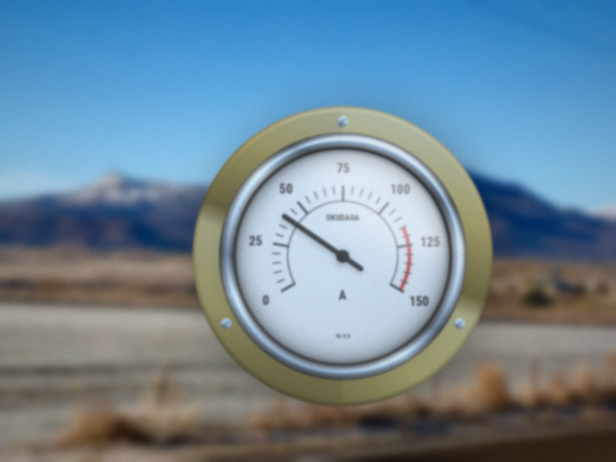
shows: 40 A
